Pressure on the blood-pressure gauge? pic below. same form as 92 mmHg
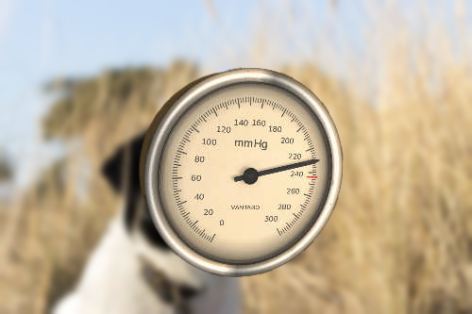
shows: 230 mmHg
